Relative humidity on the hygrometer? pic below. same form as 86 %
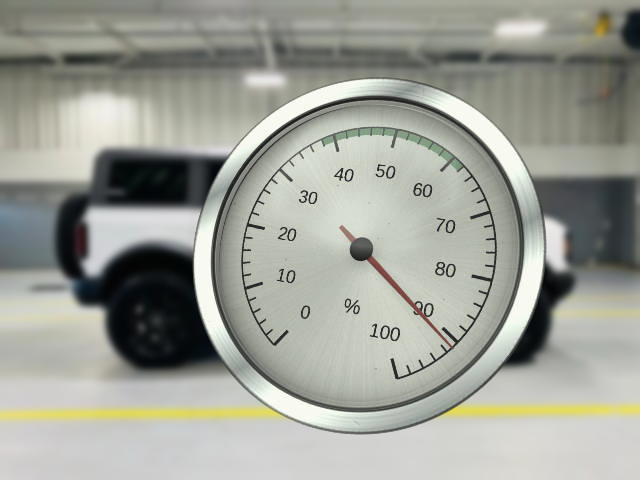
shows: 91 %
